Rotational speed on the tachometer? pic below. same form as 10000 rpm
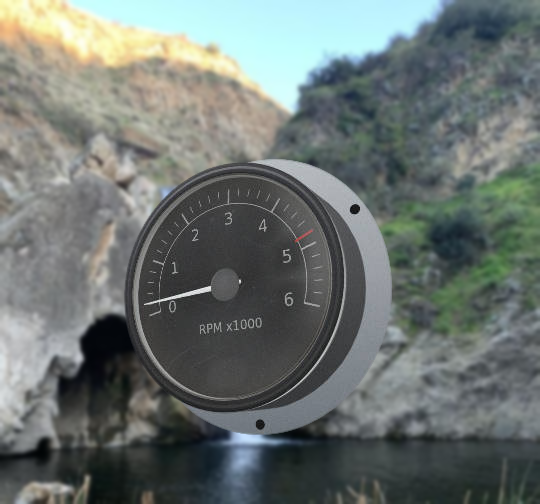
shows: 200 rpm
